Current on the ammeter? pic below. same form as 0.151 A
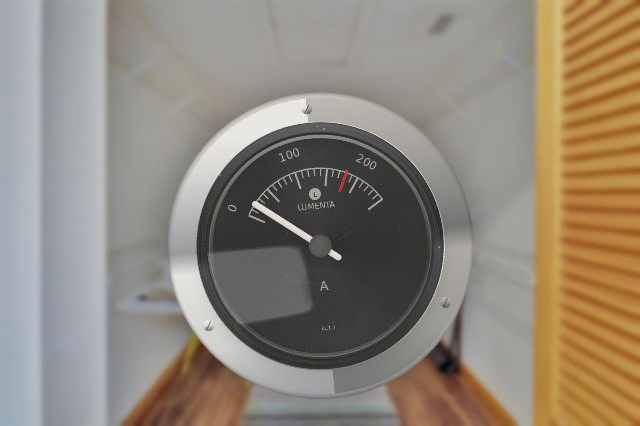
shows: 20 A
